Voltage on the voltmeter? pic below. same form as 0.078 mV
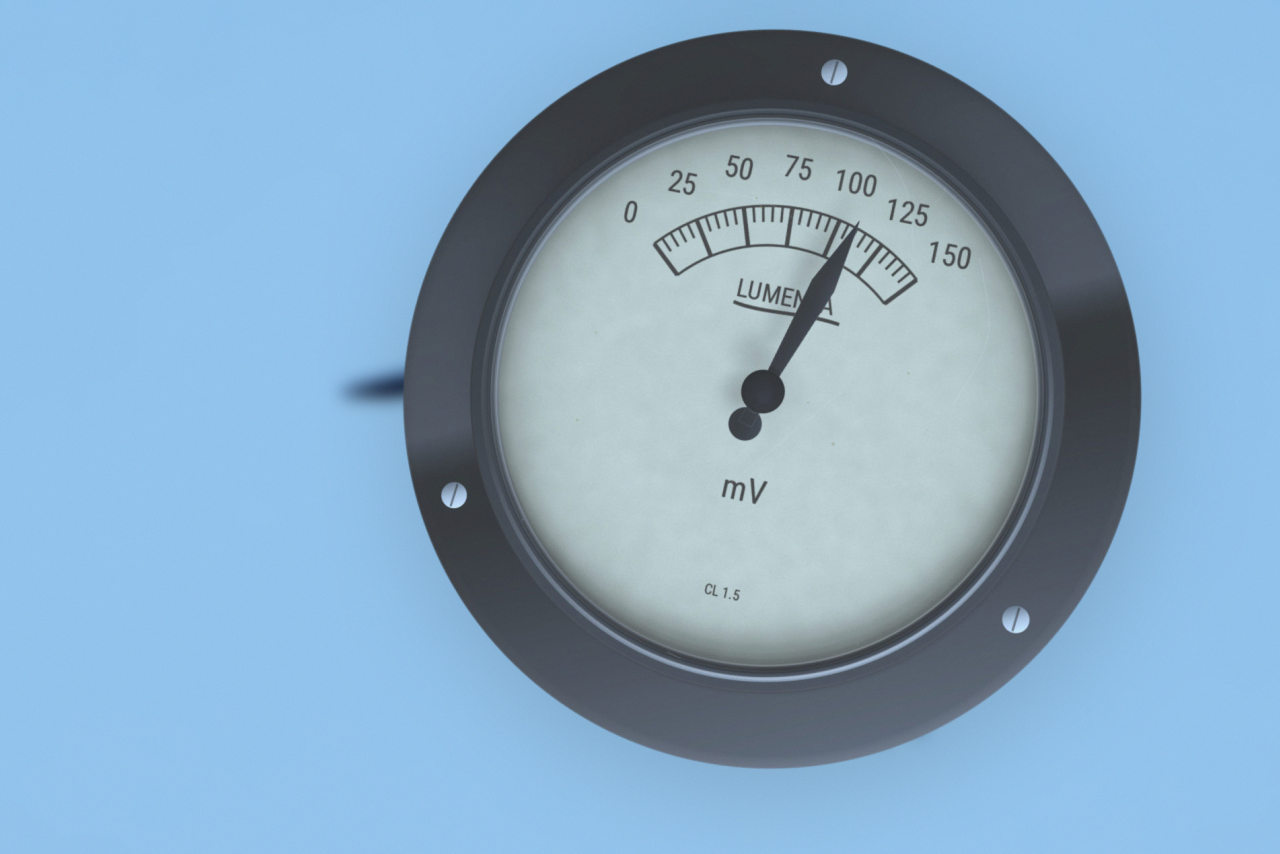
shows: 110 mV
